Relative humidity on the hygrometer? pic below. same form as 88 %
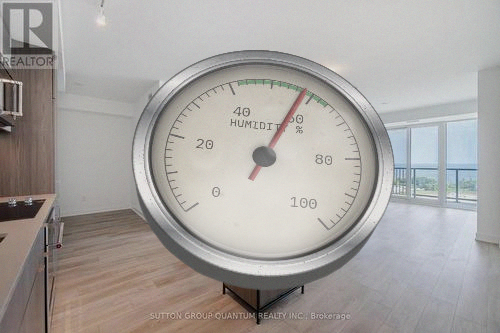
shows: 58 %
